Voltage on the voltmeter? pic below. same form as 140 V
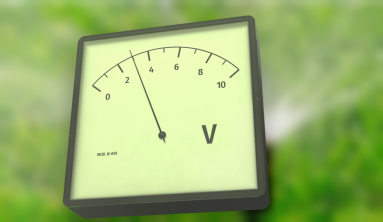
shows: 3 V
